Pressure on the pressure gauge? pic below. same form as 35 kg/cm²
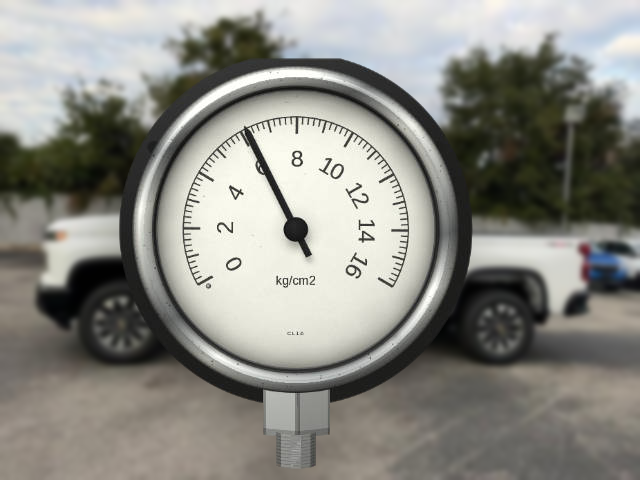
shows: 6.2 kg/cm²
